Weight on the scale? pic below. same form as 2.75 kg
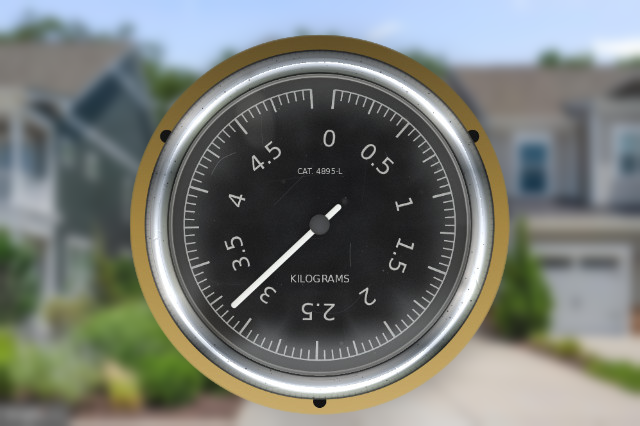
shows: 3.15 kg
